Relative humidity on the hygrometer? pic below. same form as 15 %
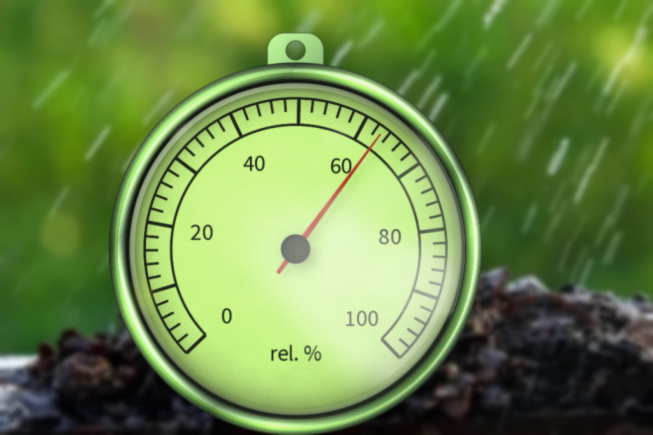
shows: 63 %
